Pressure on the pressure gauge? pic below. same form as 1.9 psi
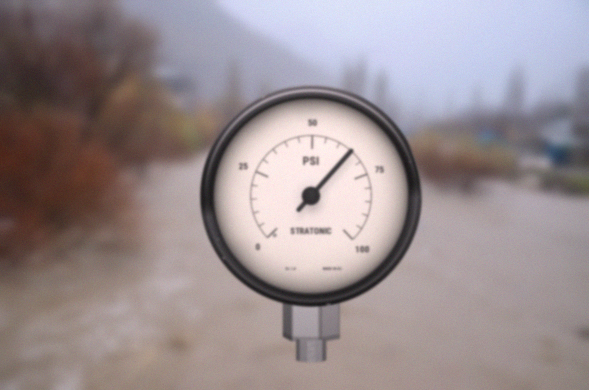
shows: 65 psi
